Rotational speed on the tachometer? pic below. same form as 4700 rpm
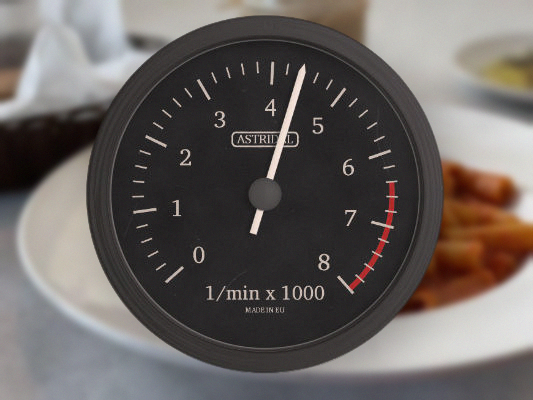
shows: 4400 rpm
